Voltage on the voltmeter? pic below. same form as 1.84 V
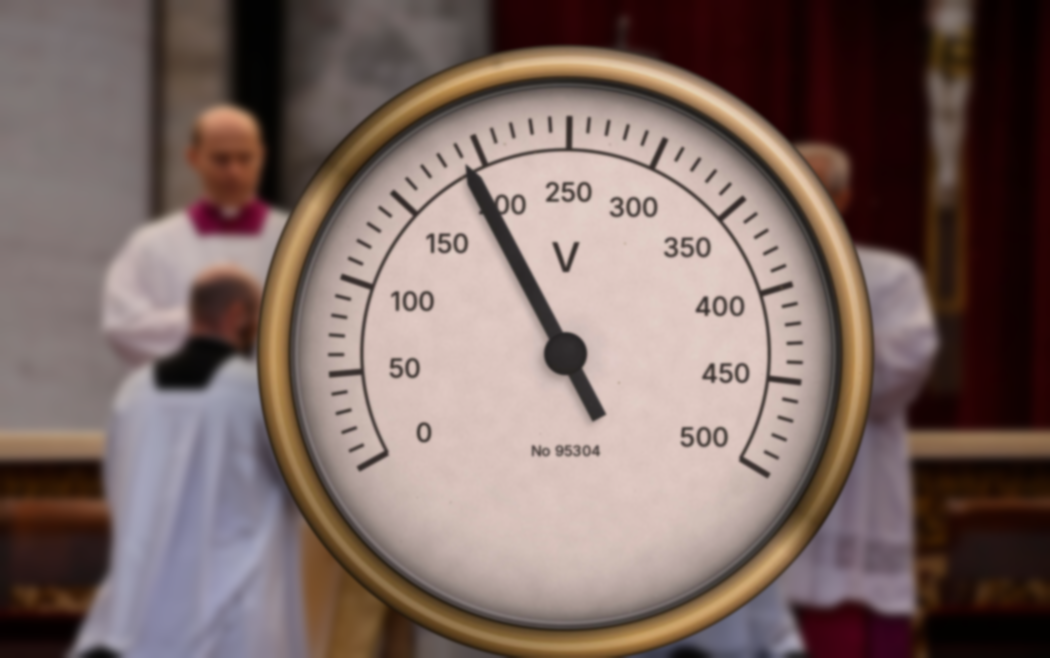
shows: 190 V
